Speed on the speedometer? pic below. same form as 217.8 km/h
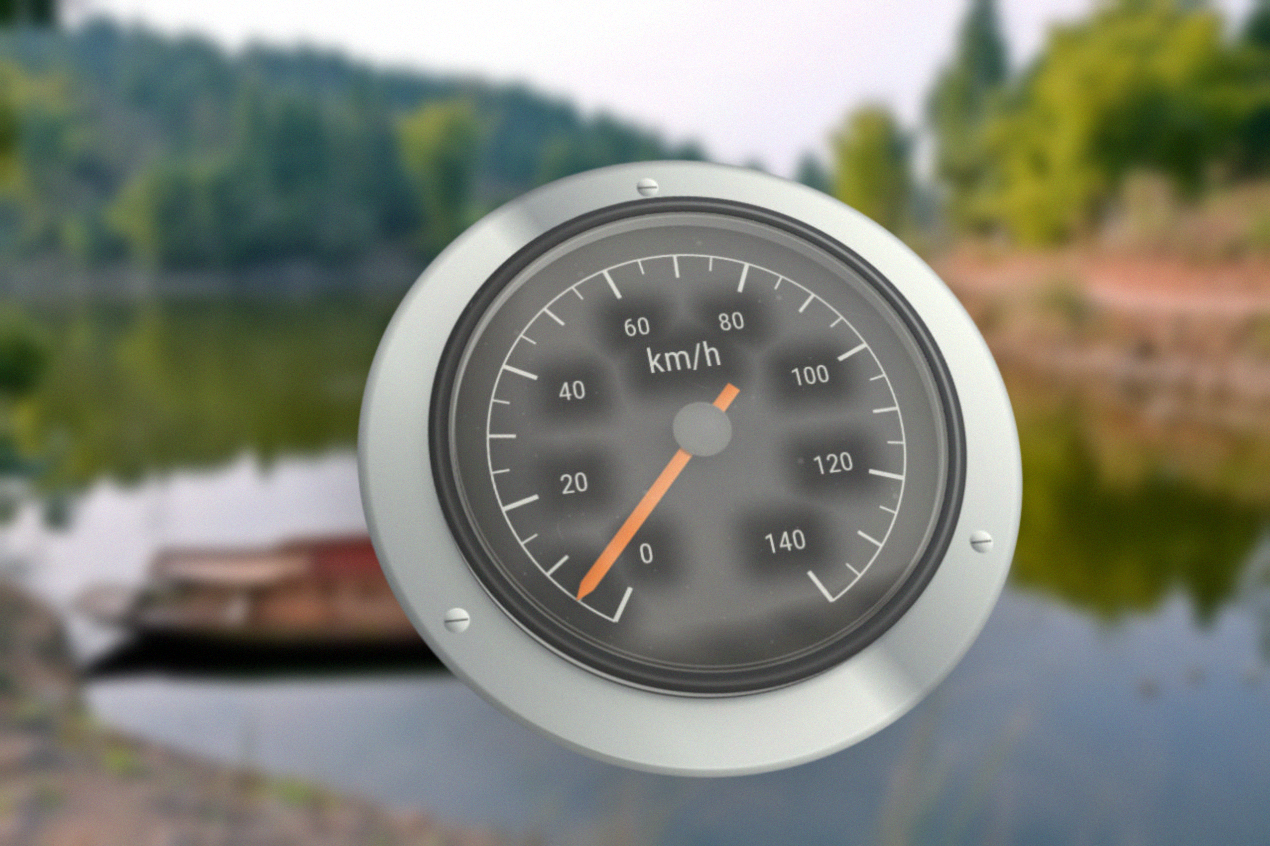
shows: 5 km/h
